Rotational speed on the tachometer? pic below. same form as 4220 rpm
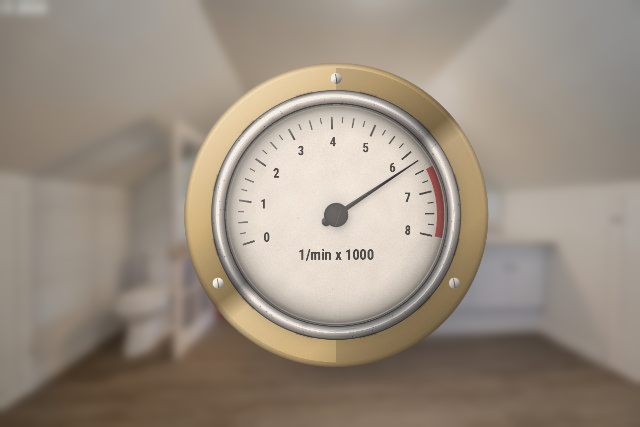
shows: 6250 rpm
